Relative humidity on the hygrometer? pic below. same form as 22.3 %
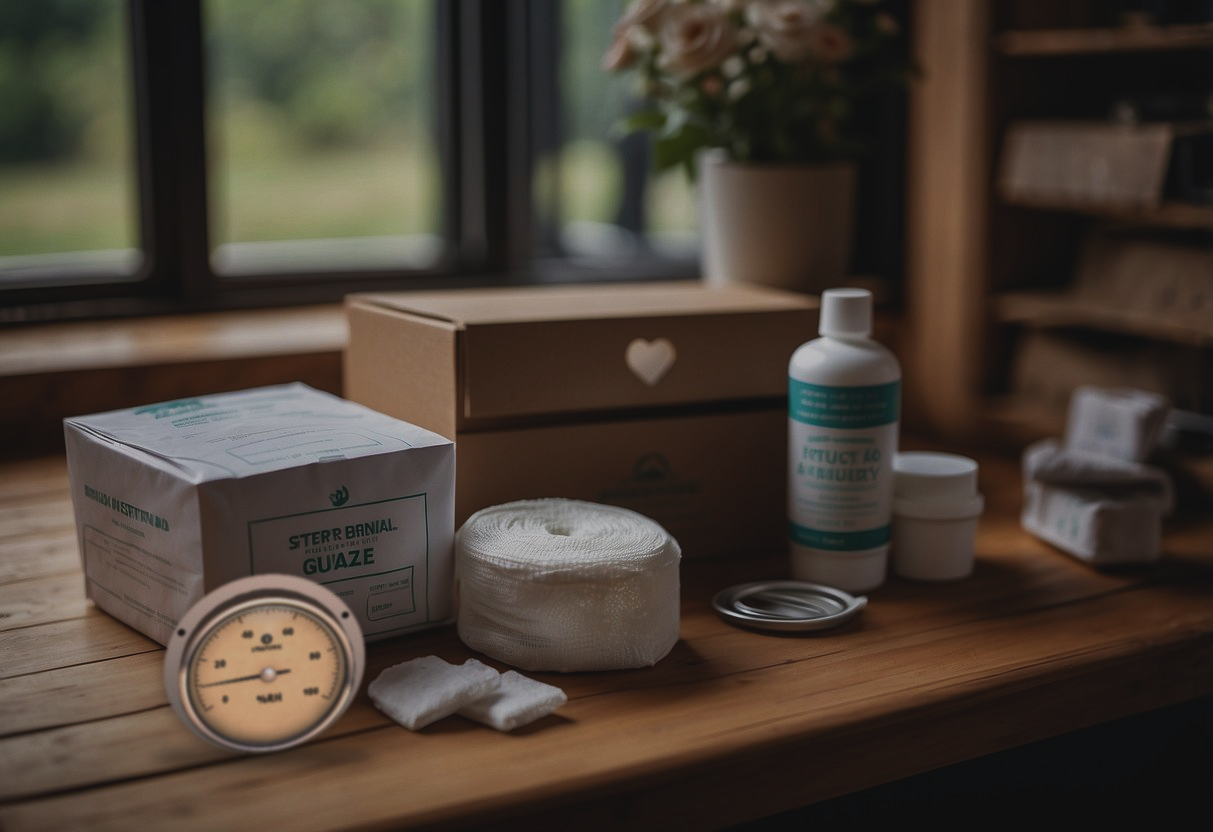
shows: 10 %
